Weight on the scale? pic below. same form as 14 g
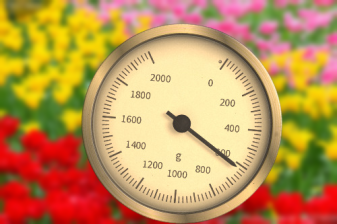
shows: 620 g
